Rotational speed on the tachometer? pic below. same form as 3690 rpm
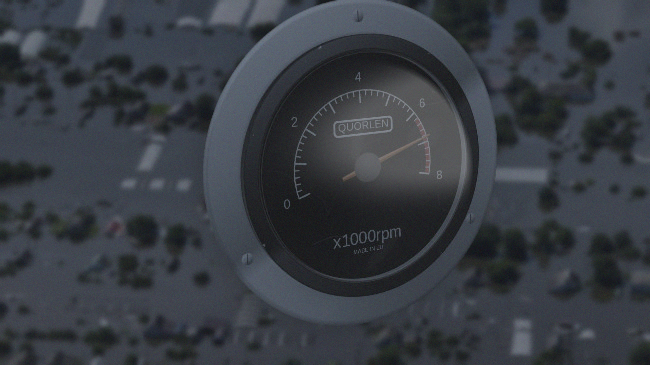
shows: 6800 rpm
